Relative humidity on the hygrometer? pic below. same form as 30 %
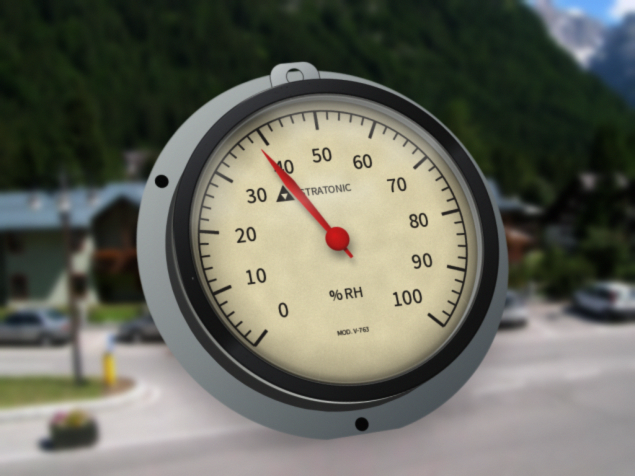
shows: 38 %
